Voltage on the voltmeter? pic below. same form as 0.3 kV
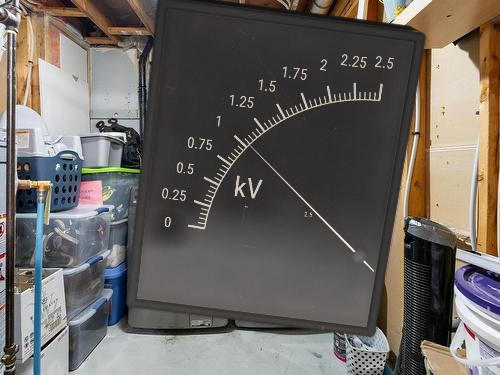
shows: 1.05 kV
